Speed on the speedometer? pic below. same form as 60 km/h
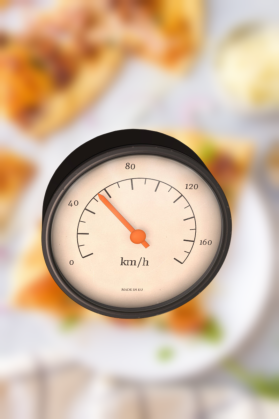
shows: 55 km/h
